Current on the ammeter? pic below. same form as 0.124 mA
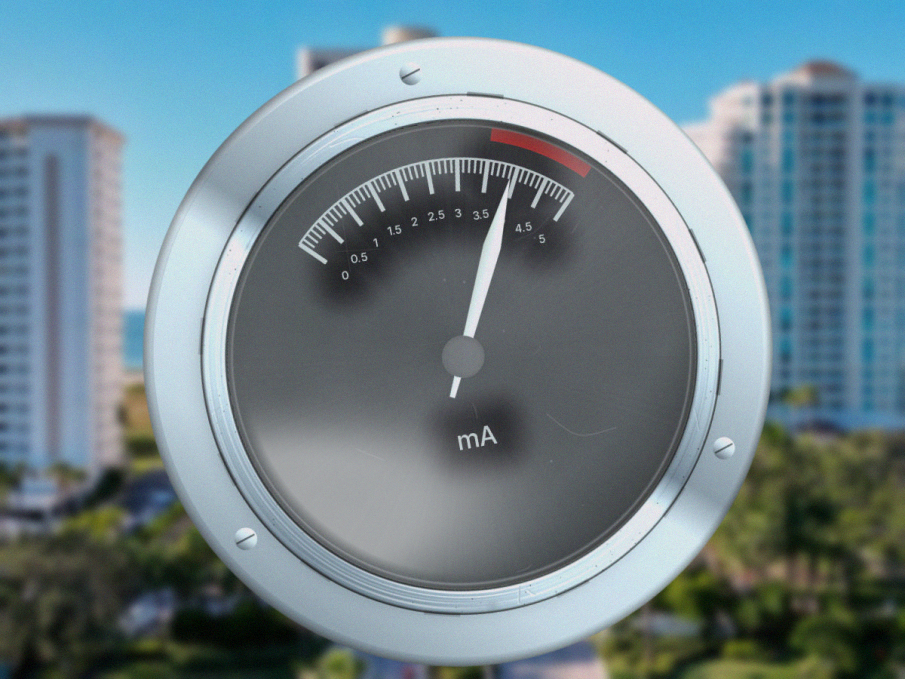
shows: 3.9 mA
